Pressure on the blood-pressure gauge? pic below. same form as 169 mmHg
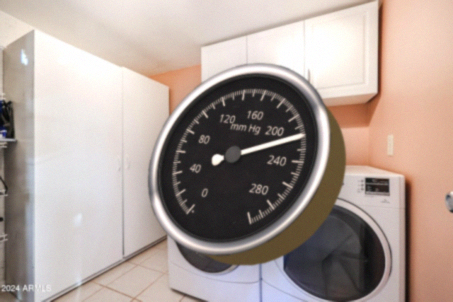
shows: 220 mmHg
